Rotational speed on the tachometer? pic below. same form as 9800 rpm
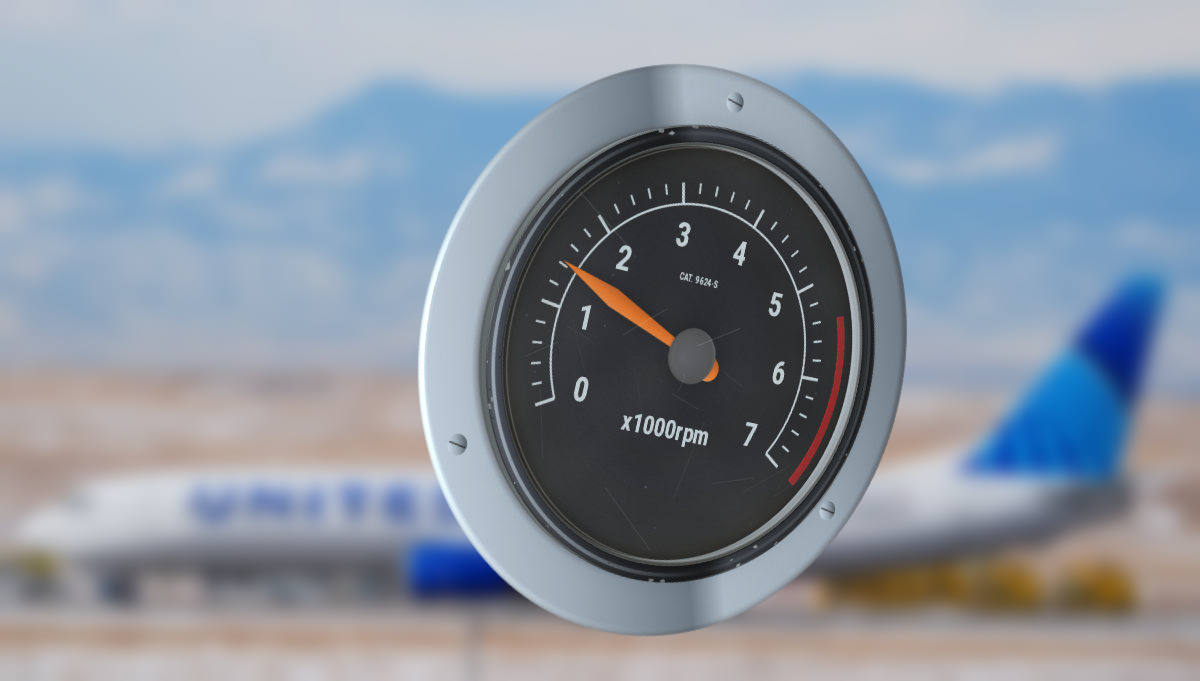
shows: 1400 rpm
